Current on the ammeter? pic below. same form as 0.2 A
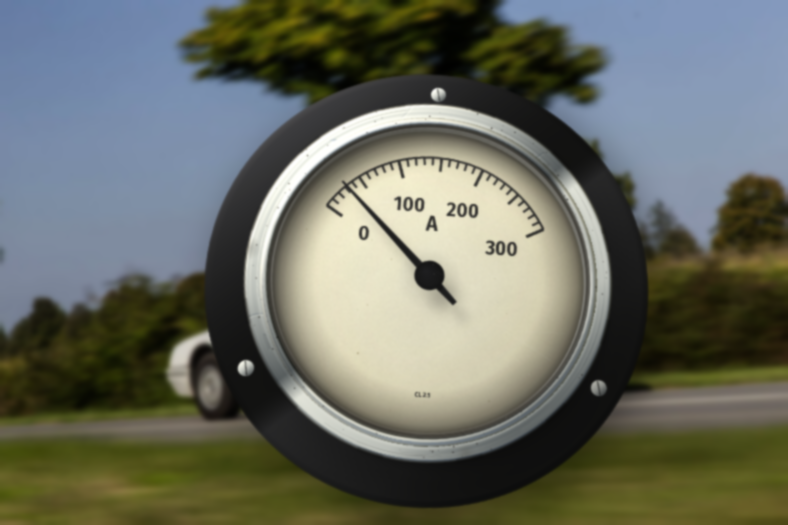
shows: 30 A
